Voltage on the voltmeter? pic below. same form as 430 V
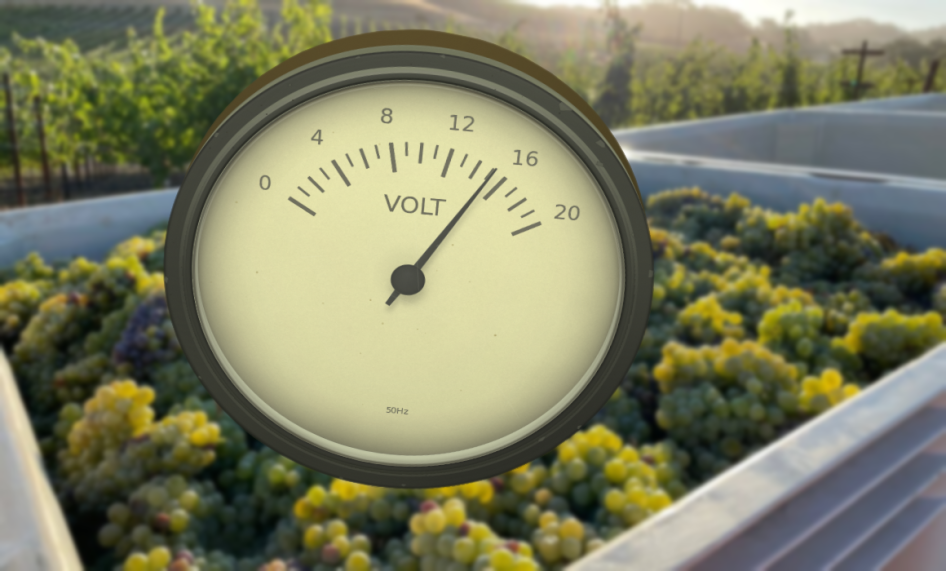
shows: 15 V
